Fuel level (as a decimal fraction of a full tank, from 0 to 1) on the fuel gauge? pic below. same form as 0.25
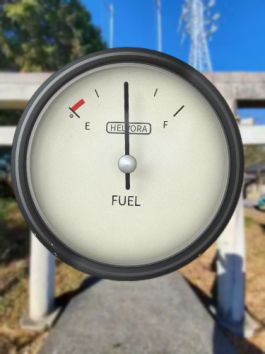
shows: 0.5
